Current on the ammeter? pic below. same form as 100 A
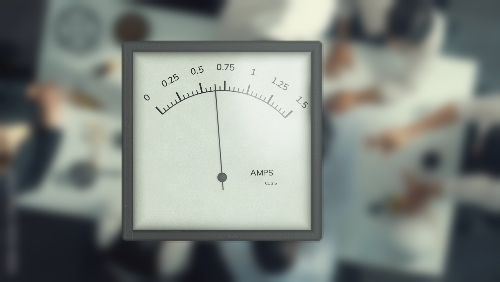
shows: 0.65 A
